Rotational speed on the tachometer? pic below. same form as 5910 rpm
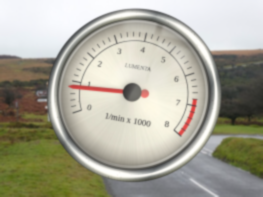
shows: 800 rpm
